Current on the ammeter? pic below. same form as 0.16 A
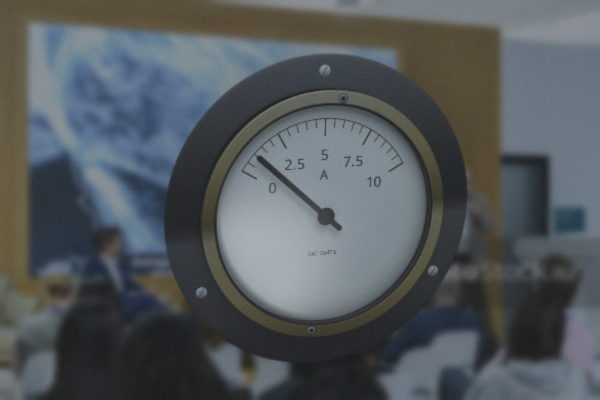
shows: 1 A
